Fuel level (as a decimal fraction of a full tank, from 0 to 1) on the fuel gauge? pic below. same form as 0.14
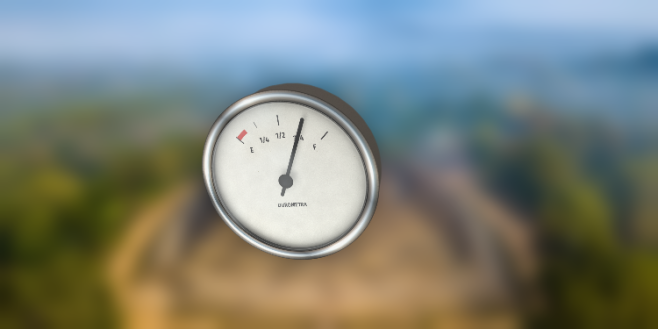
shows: 0.75
